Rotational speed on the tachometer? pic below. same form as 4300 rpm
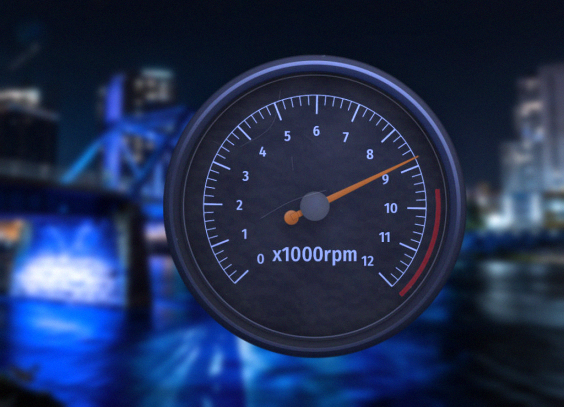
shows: 8800 rpm
